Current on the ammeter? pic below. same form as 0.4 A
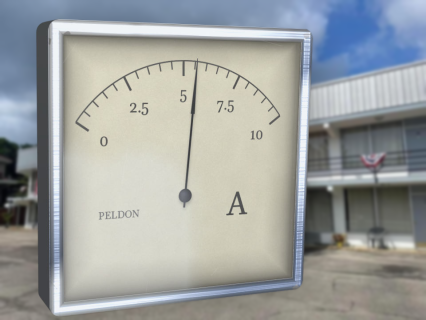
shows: 5.5 A
